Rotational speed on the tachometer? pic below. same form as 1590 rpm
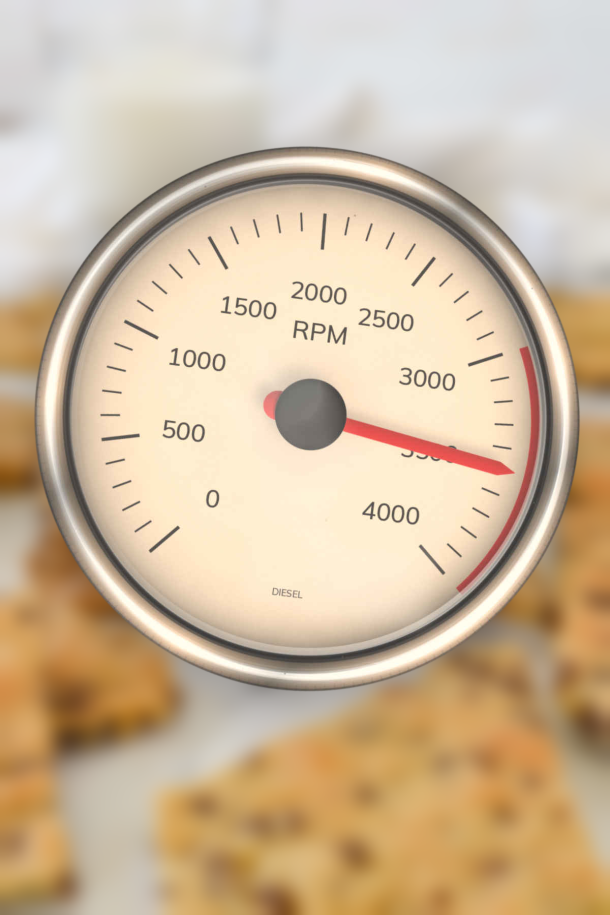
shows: 3500 rpm
